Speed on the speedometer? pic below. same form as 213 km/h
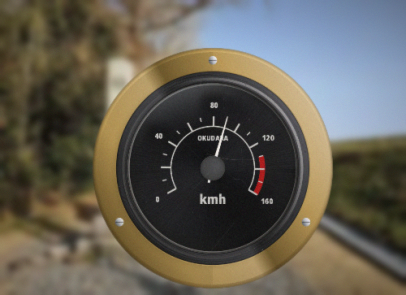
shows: 90 km/h
